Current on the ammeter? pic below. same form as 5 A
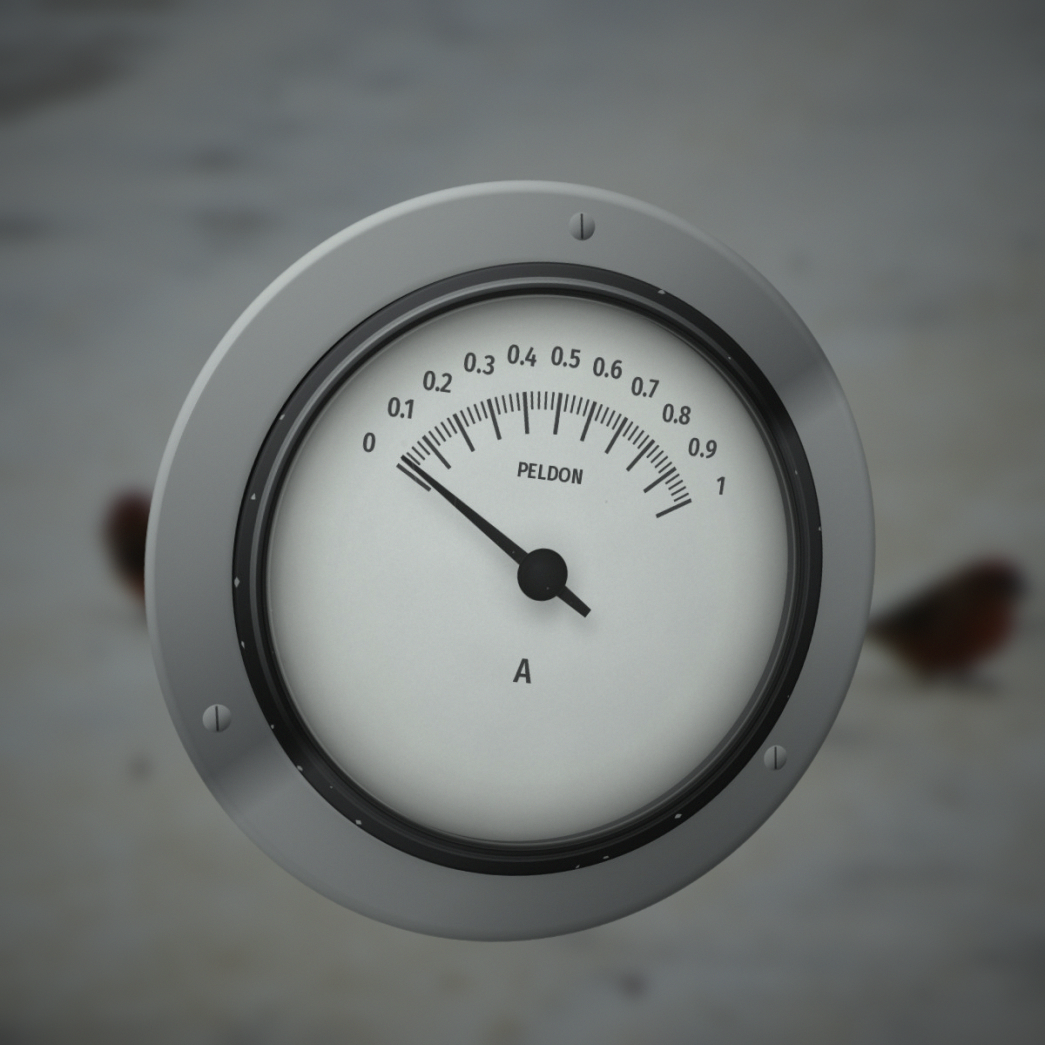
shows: 0.02 A
